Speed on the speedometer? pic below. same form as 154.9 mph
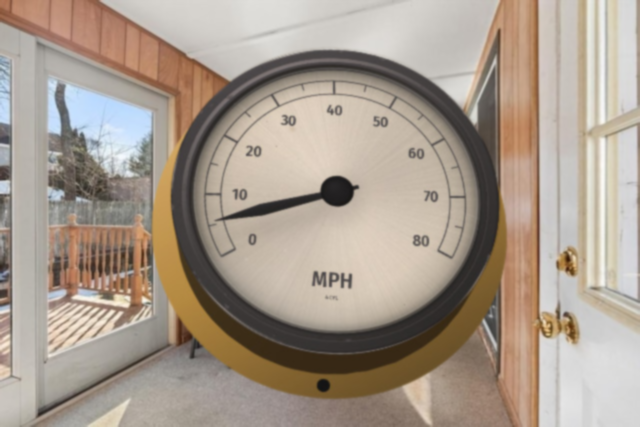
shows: 5 mph
